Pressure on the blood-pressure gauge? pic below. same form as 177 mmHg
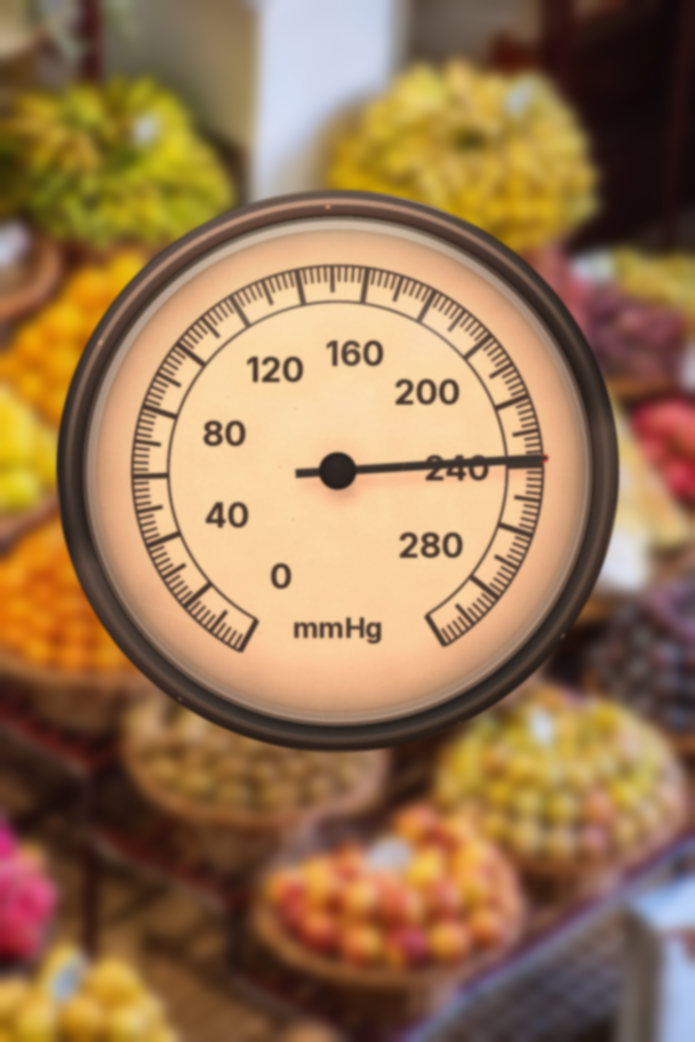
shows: 238 mmHg
